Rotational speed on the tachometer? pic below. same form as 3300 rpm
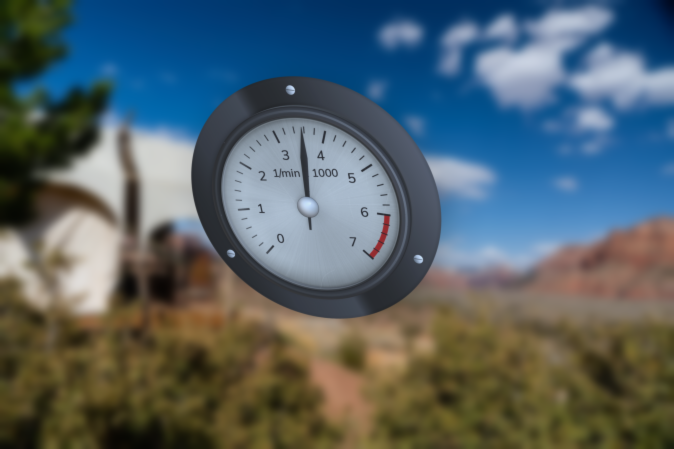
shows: 3600 rpm
